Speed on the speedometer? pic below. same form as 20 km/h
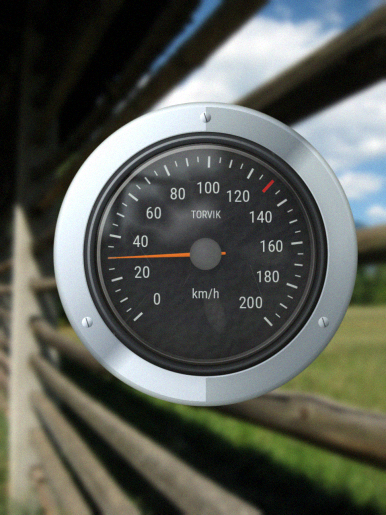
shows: 30 km/h
